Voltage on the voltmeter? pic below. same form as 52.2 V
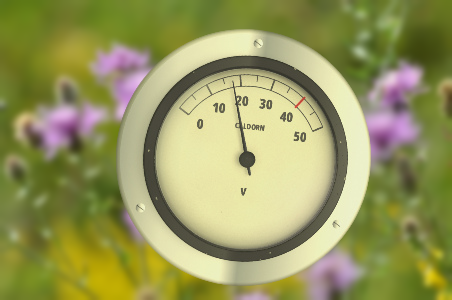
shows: 17.5 V
